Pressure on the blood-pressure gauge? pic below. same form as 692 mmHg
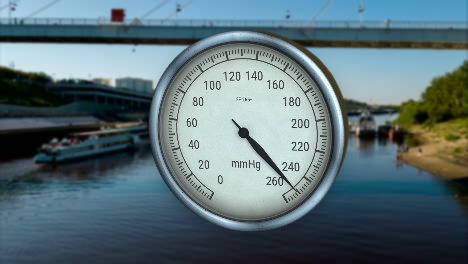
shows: 250 mmHg
